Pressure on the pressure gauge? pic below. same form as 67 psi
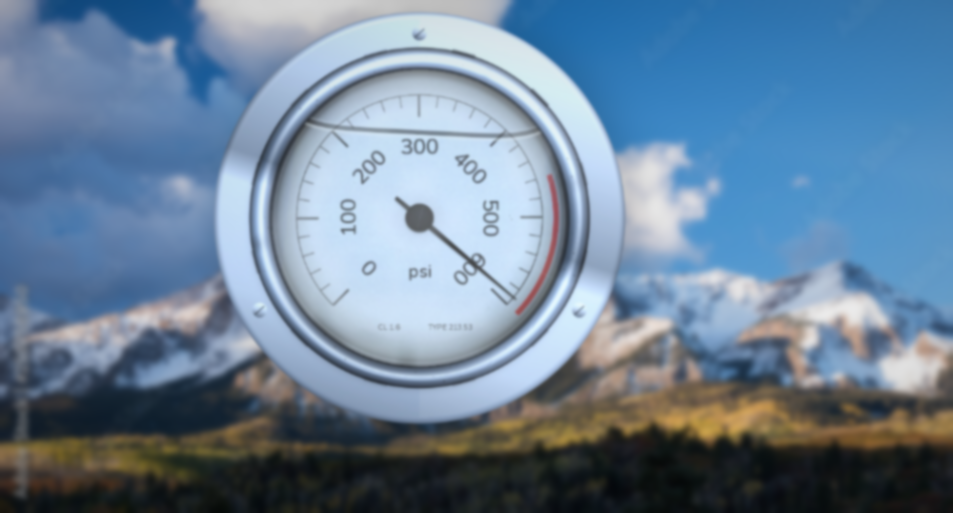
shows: 590 psi
